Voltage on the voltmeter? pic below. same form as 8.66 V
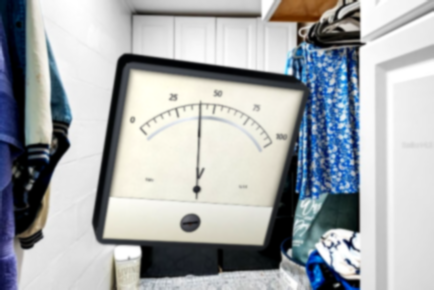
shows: 40 V
